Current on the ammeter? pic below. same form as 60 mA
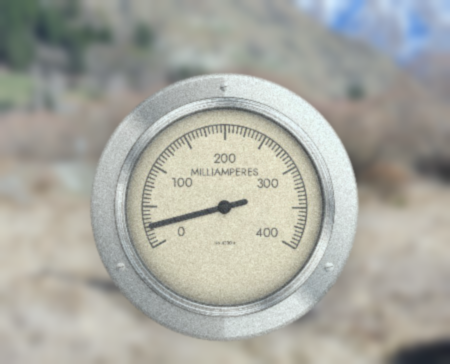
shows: 25 mA
